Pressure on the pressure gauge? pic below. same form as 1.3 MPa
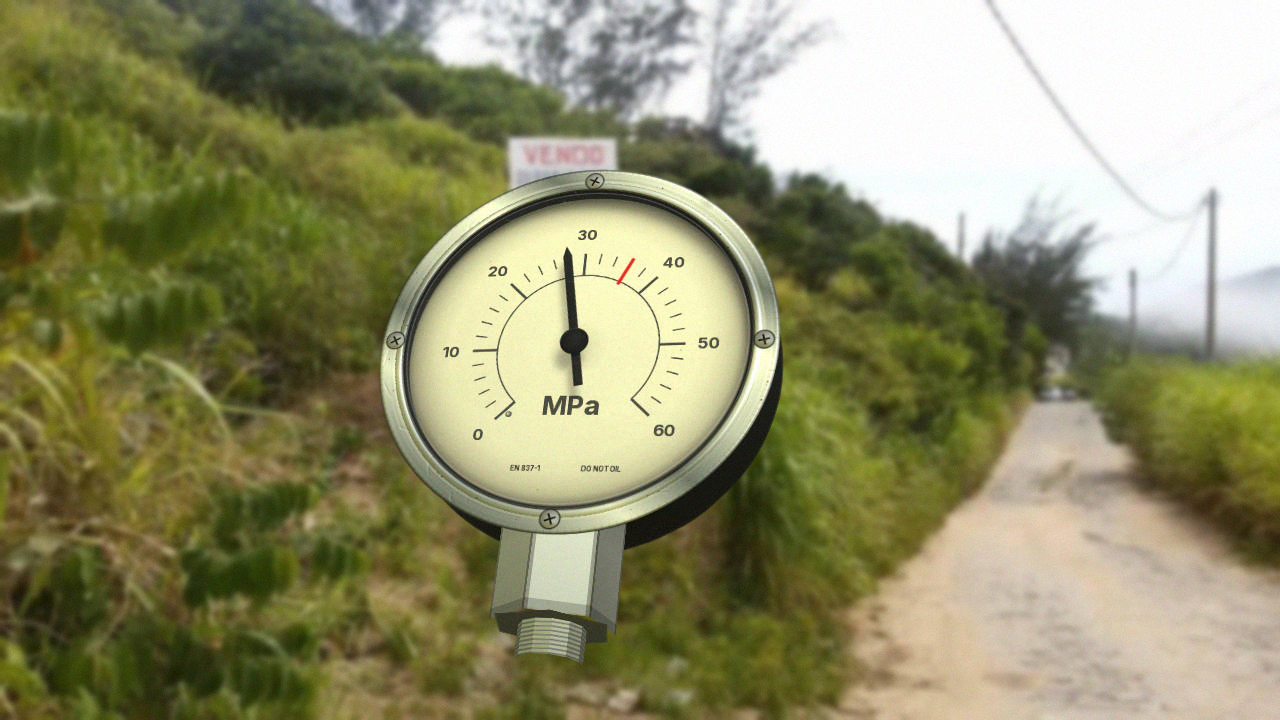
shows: 28 MPa
